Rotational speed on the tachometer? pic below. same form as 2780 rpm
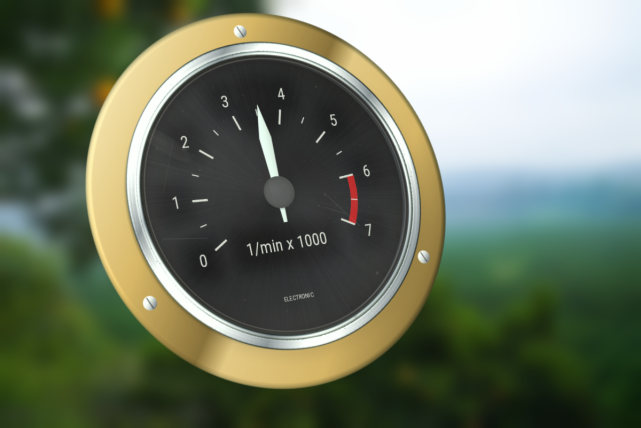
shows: 3500 rpm
